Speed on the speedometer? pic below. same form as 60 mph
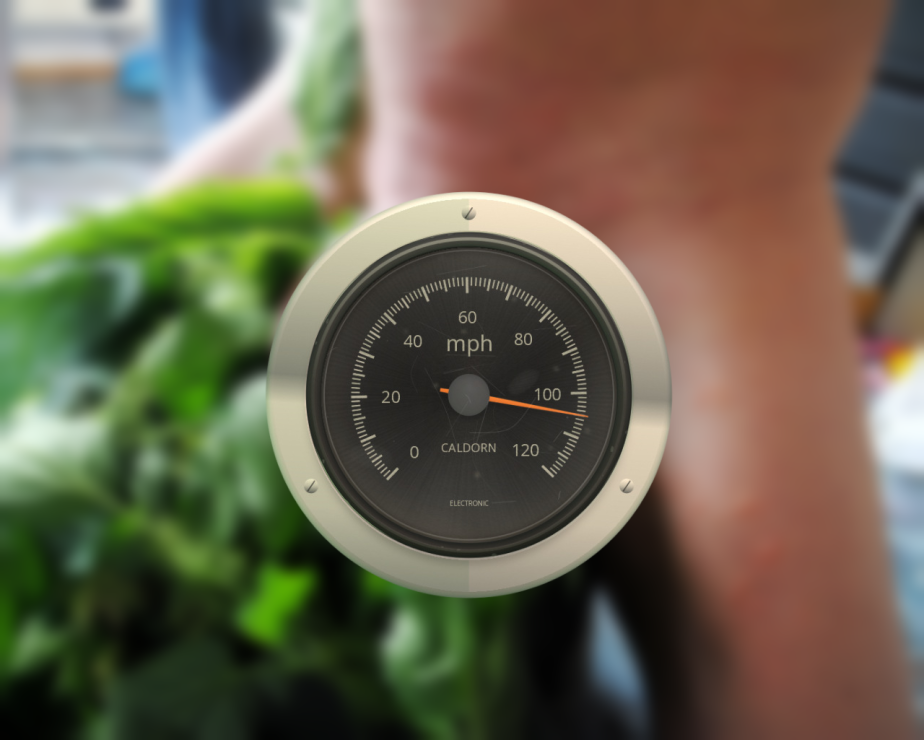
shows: 105 mph
